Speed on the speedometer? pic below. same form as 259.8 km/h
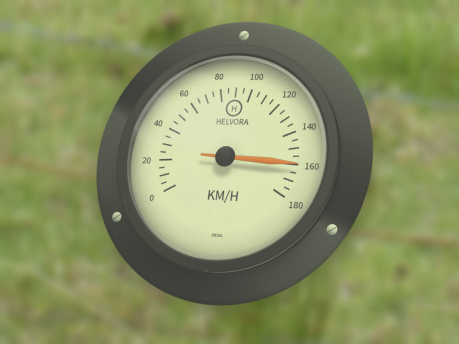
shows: 160 km/h
